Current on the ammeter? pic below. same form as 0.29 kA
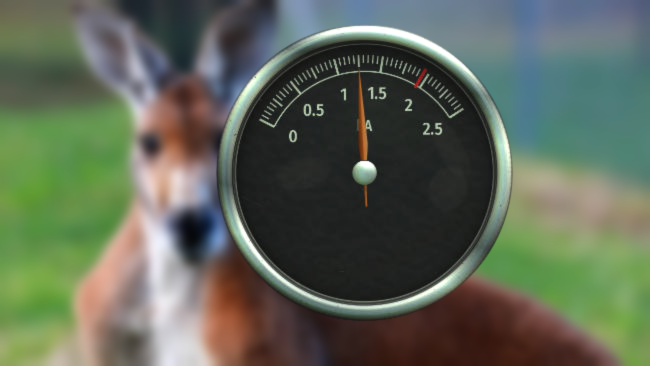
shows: 1.25 kA
